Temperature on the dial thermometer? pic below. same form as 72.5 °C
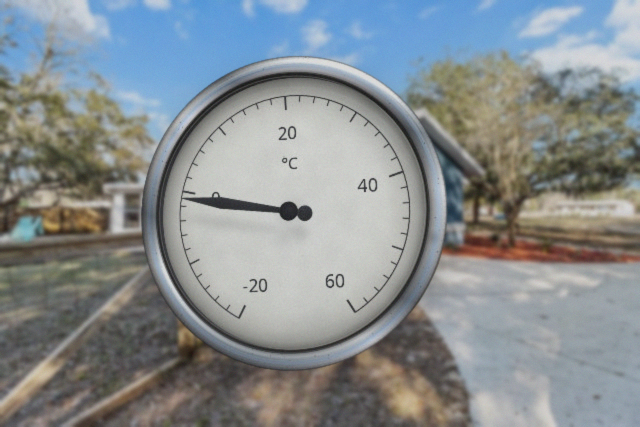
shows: -1 °C
